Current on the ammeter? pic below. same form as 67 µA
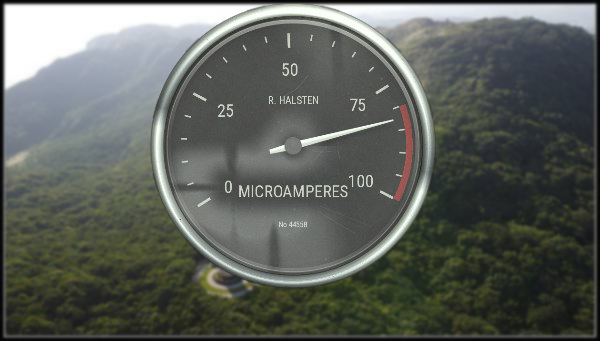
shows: 82.5 µA
